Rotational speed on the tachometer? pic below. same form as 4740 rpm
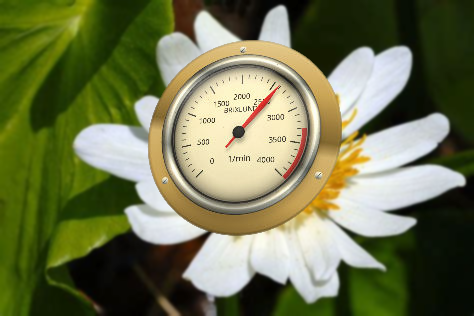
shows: 2600 rpm
